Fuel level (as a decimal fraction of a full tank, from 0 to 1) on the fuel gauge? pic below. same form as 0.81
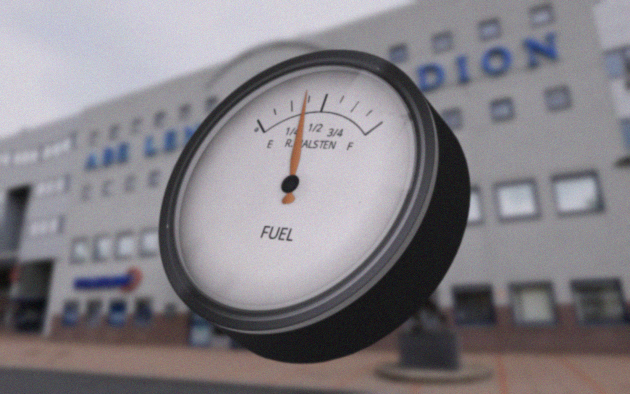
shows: 0.375
